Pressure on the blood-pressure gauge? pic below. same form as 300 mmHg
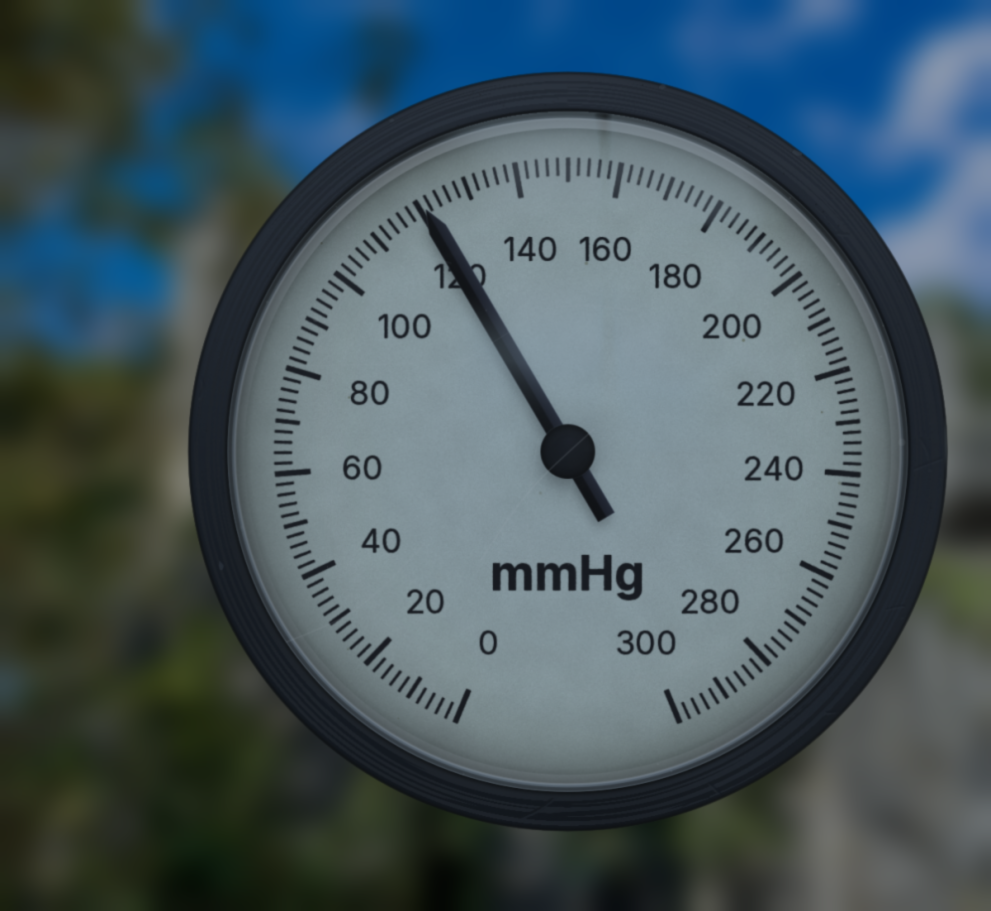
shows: 121 mmHg
